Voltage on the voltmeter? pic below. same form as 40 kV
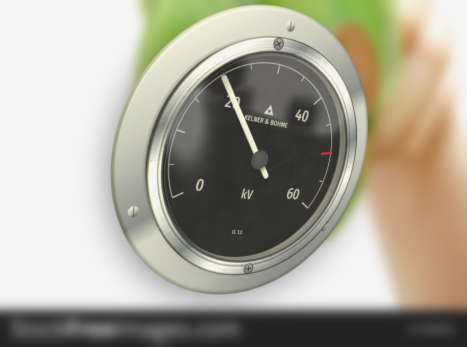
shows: 20 kV
